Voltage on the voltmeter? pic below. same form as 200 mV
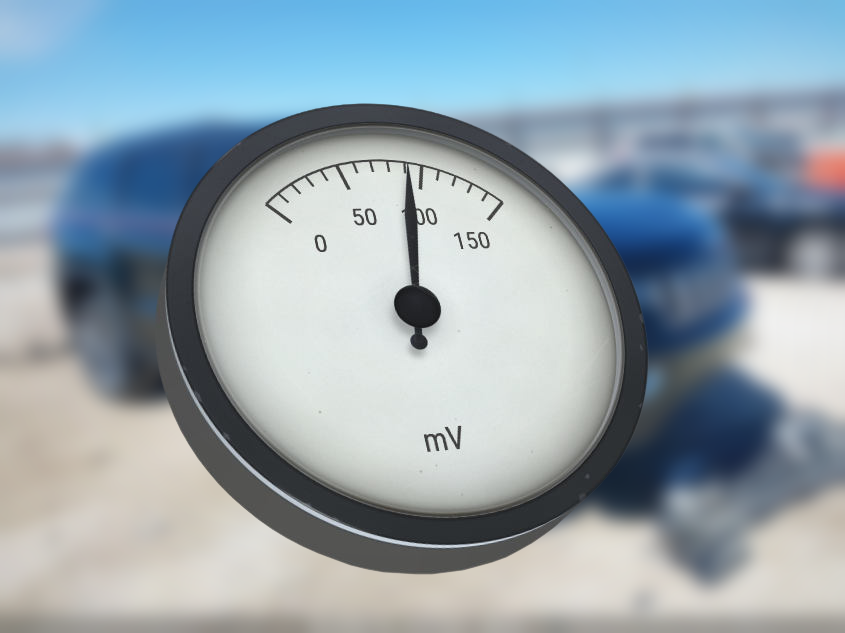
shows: 90 mV
